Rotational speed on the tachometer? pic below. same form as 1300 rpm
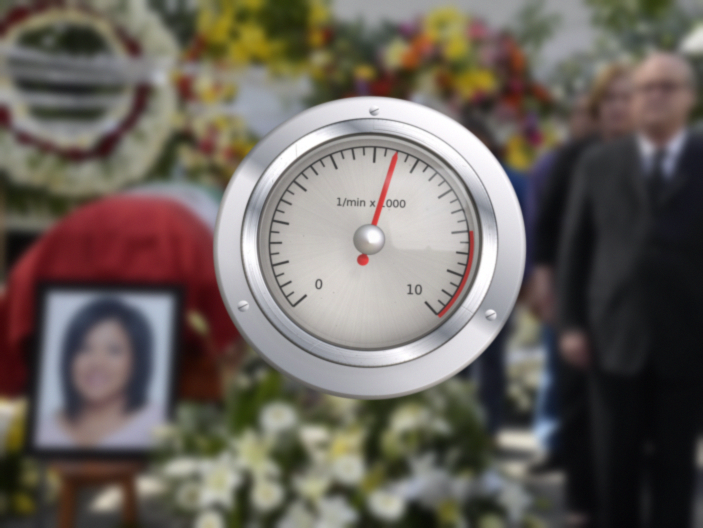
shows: 5500 rpm
